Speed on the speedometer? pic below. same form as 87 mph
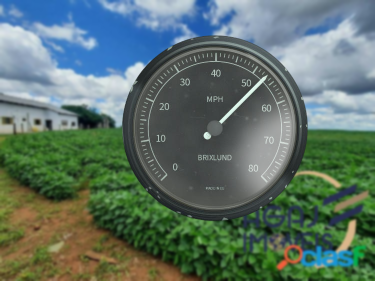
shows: 53 mph
